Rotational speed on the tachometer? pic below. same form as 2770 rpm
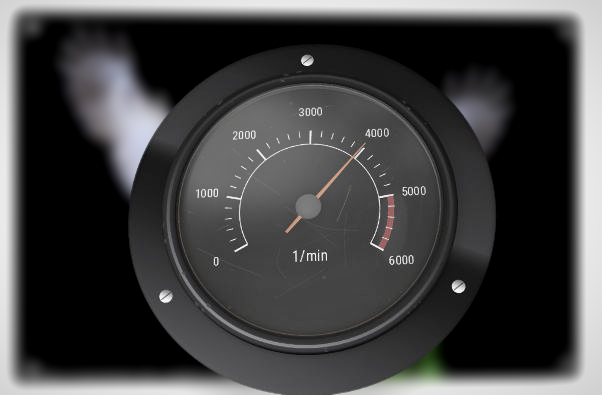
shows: 4000 rpm
